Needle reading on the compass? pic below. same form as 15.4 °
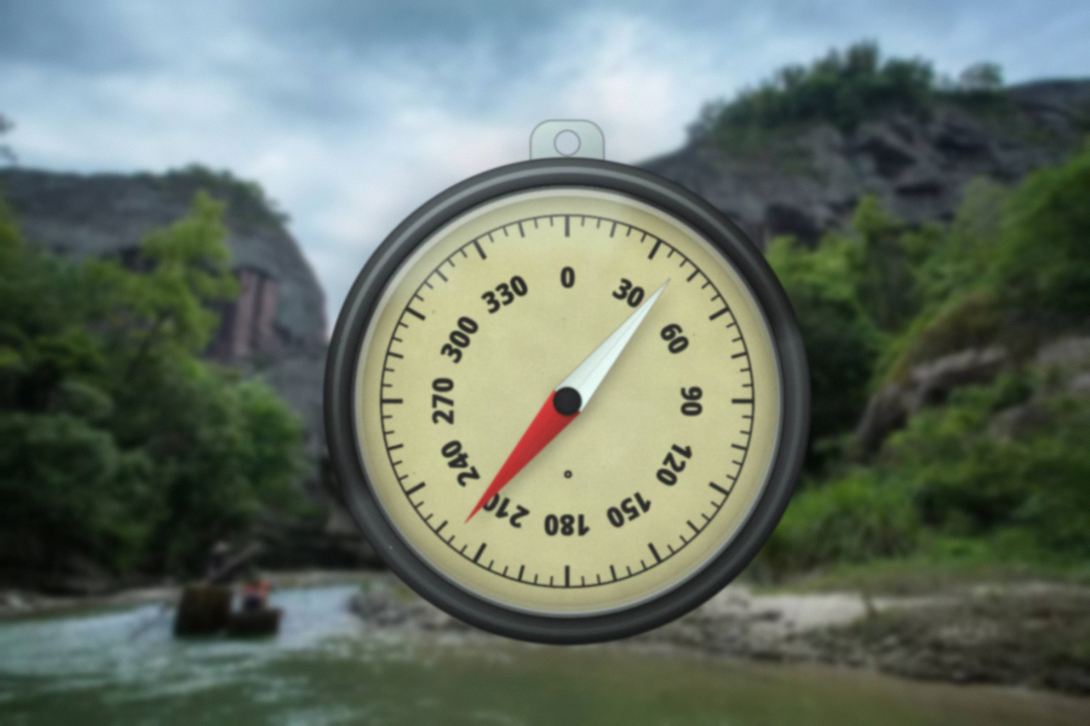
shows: 220 °
